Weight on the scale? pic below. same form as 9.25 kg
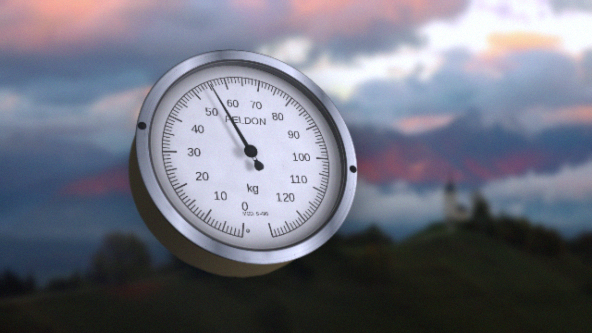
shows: 55 kg
